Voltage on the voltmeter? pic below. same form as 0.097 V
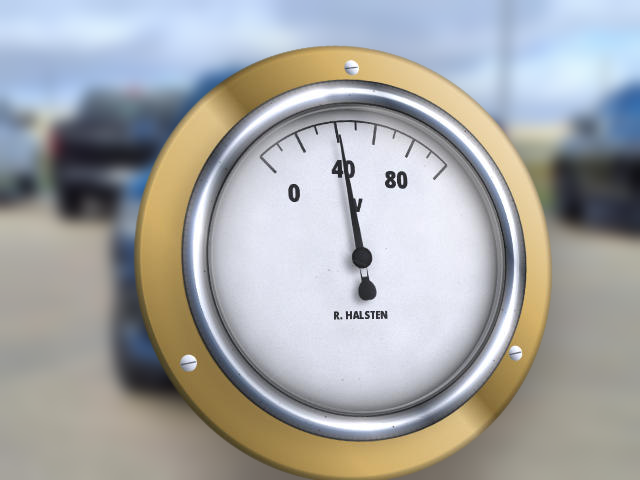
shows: 40 V
